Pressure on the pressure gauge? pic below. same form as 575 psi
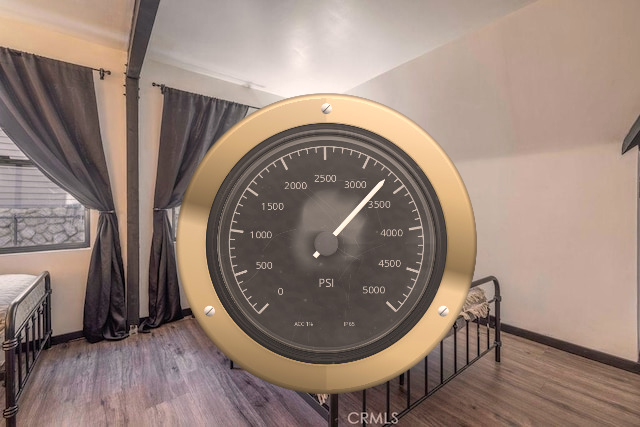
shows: 3300 psi
